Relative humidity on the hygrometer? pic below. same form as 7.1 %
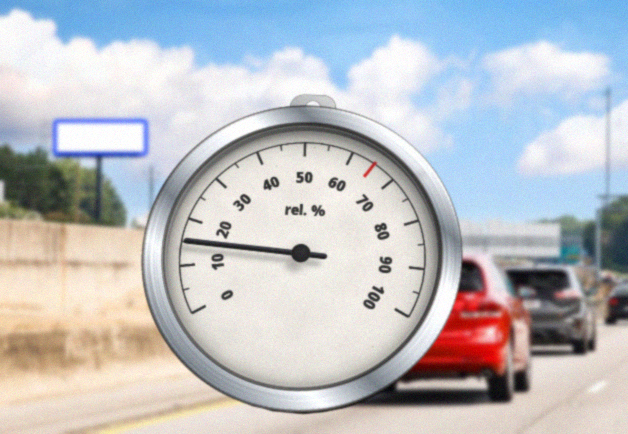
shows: 15 %
